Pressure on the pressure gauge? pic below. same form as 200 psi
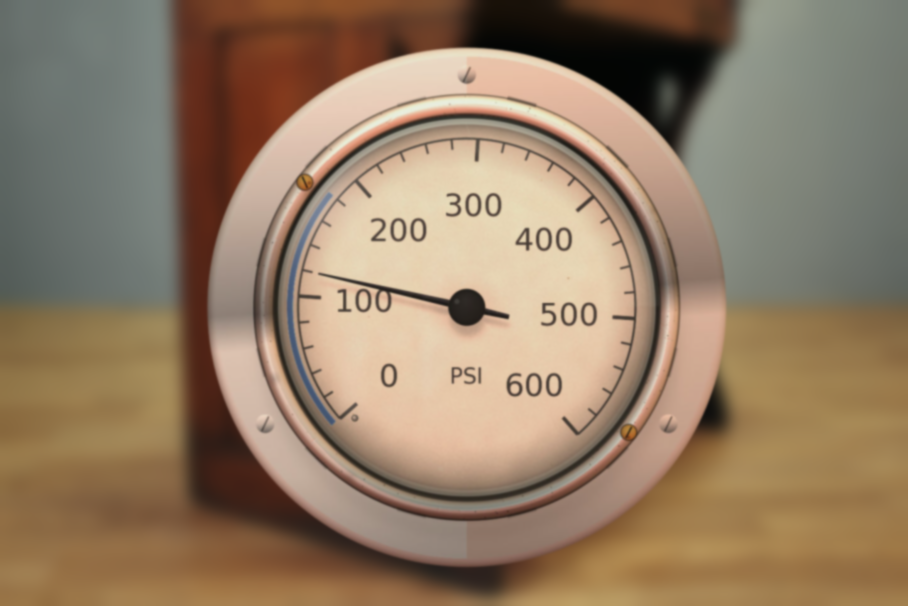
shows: 120 psi
